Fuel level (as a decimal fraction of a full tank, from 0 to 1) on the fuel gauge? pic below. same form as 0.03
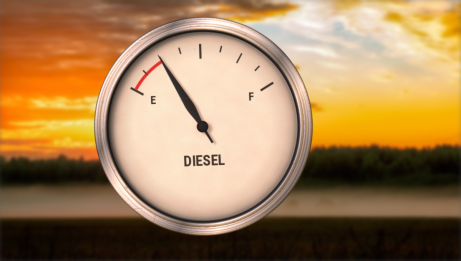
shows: 0.25
